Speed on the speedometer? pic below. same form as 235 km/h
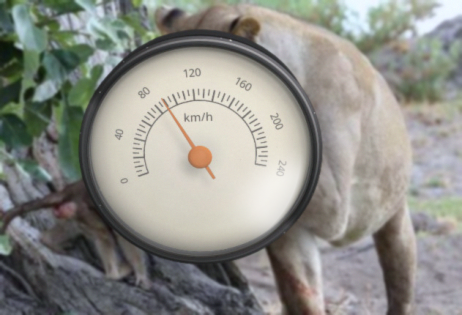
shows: 90 km/h
